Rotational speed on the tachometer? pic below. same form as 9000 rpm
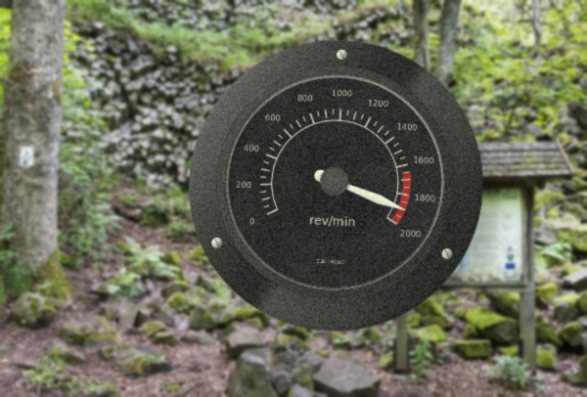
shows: 1900 rpm
